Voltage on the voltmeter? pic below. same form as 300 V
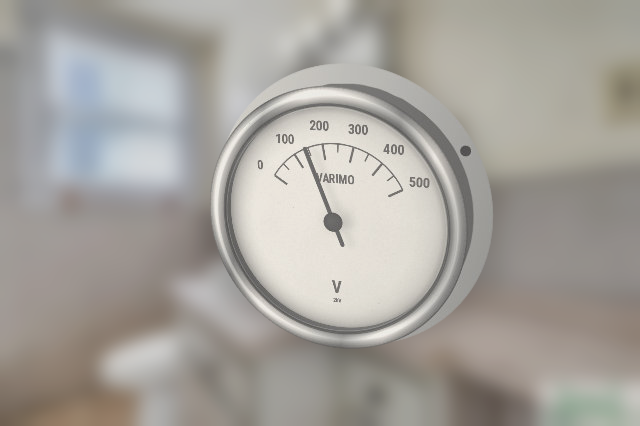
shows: 150 V
